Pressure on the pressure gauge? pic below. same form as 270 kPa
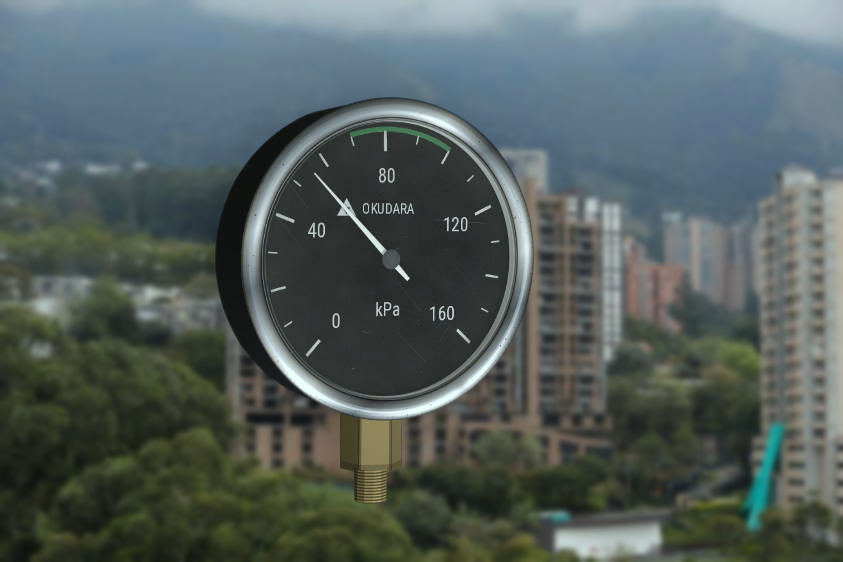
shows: 55 kPa
